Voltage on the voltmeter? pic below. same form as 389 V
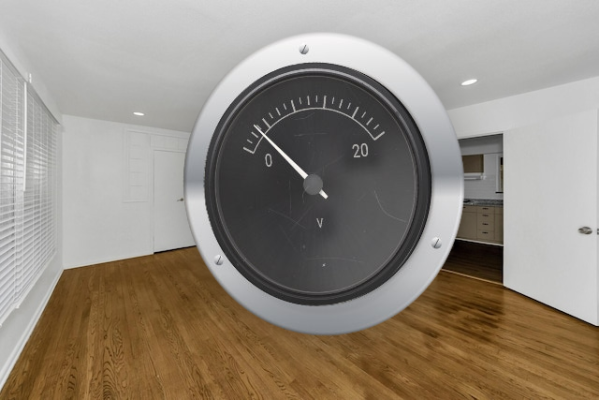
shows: 3 V
